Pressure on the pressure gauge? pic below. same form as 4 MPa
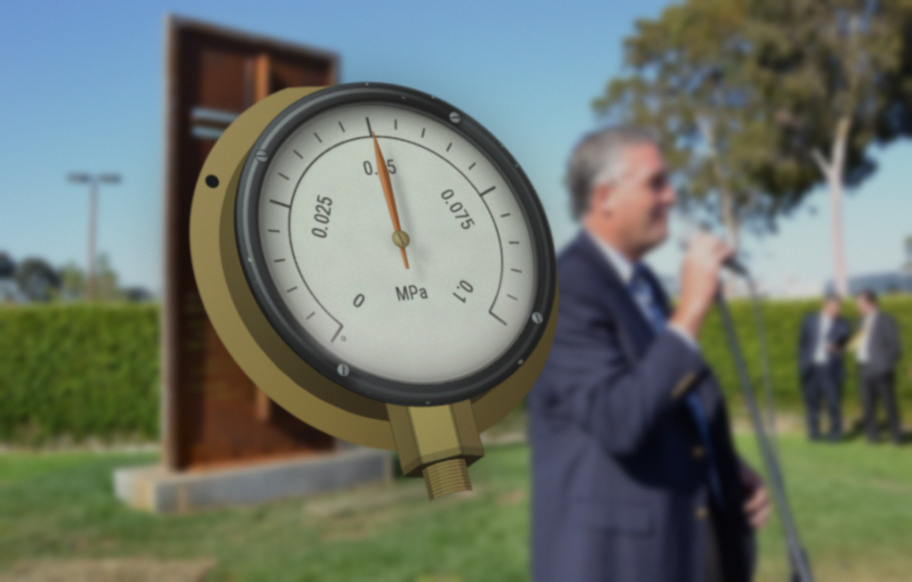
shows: 0.05 MPa
